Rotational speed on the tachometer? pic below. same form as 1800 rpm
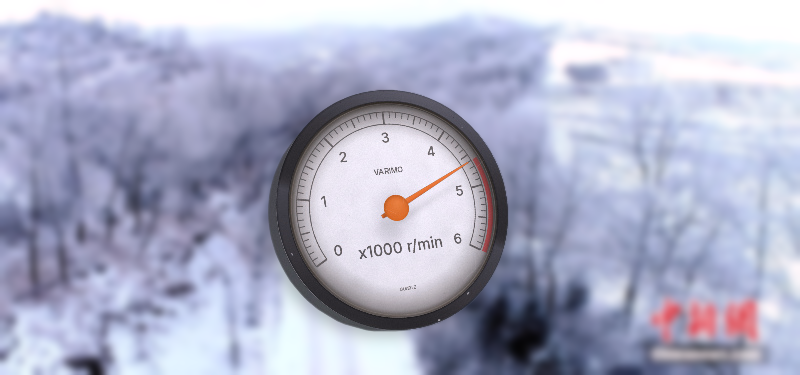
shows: 4600 rpm
